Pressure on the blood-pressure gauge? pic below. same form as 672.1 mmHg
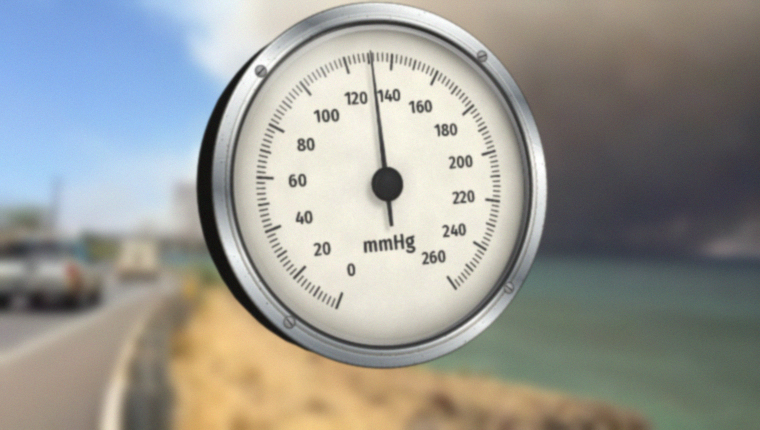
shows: 130 mmHg
